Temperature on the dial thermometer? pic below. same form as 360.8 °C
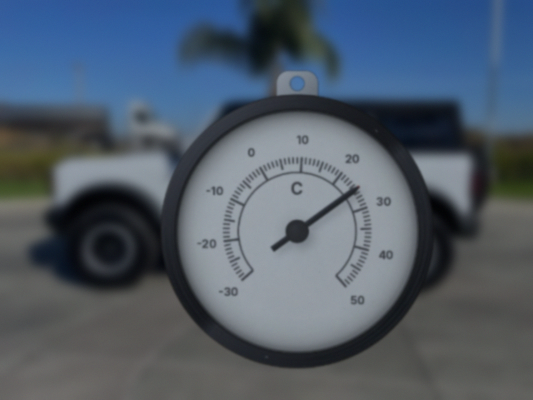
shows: 25 °C
